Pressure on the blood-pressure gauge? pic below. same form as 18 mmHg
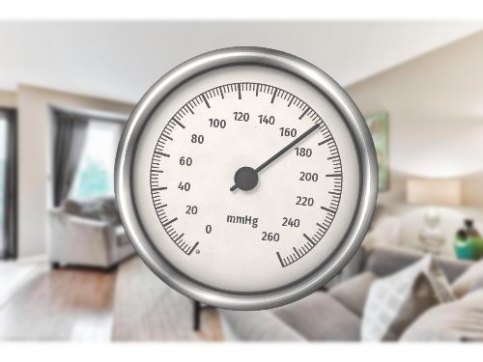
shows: 170 mmHg
